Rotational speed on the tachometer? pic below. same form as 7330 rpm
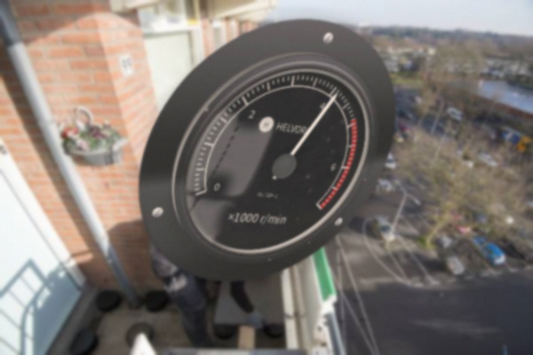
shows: 4000 rpm
